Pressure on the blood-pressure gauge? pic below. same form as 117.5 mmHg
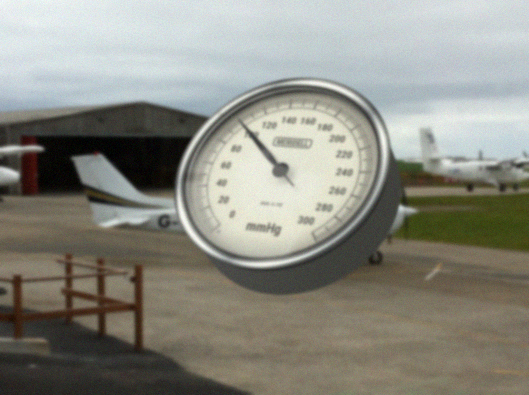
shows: 100 mmHg
